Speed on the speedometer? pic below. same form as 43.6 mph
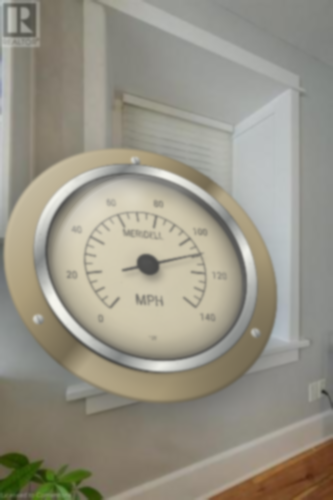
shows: 110 mph
